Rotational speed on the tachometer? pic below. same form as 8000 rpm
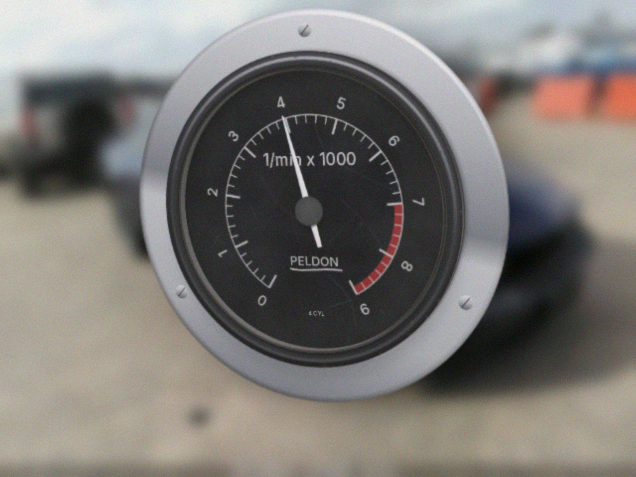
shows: 4000 rpm
